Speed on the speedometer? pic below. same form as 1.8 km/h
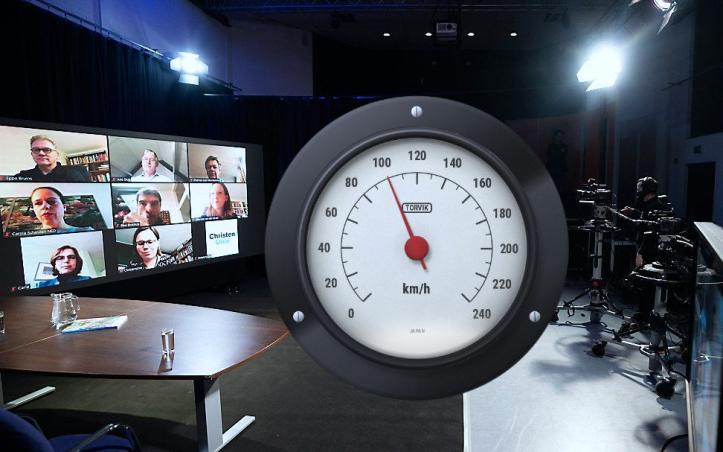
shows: 100 km/h
